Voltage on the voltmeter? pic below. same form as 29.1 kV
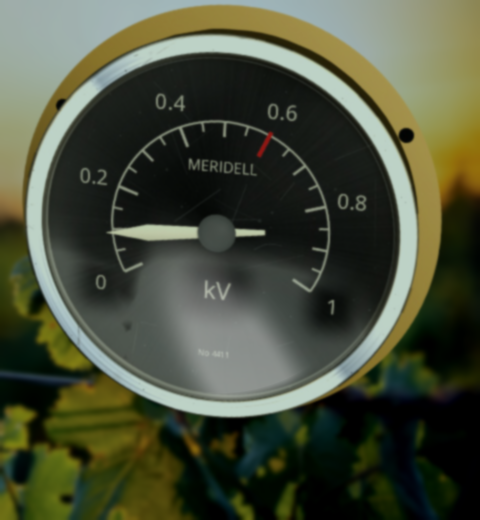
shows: 0.1 kV
